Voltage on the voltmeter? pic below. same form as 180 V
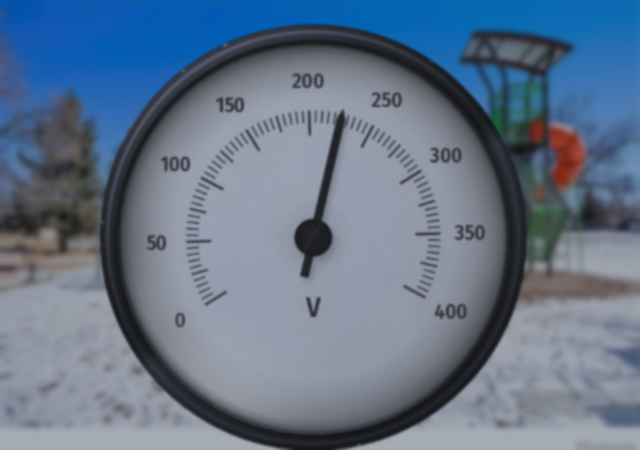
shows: 225 V
